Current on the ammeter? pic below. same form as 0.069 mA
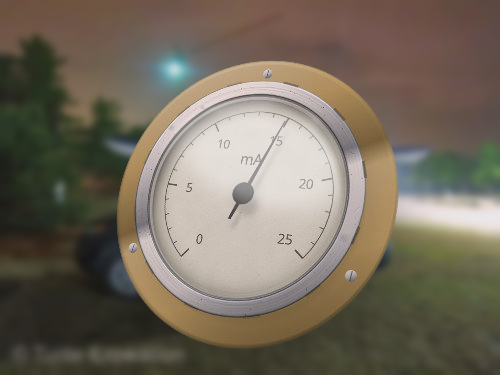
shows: 15 mA
